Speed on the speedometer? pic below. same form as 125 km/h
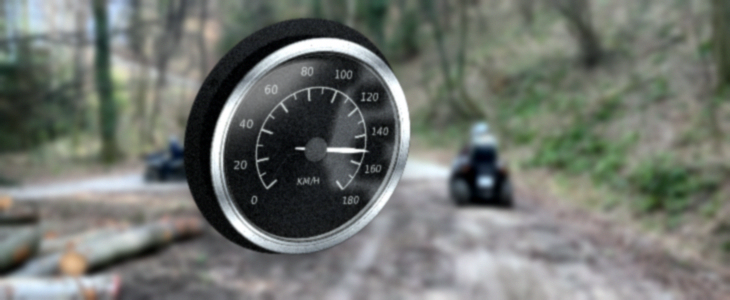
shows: 150 km/h
